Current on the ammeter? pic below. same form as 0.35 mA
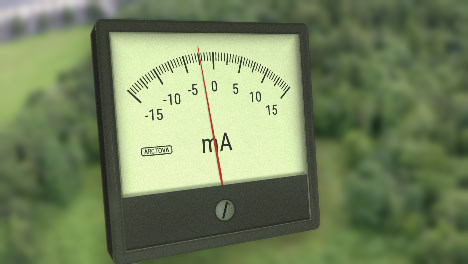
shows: -2.5 mA
